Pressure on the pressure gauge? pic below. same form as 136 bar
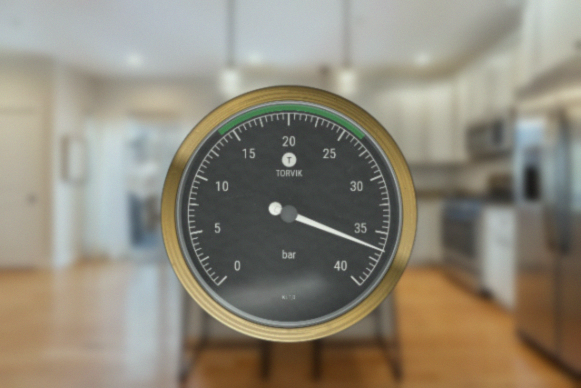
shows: 36.5 bar
